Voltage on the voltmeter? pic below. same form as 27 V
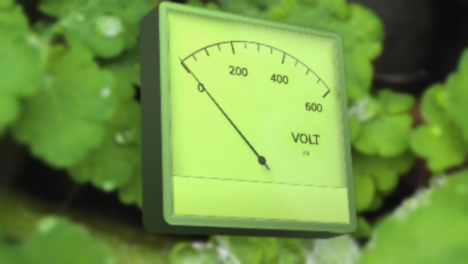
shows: 0 V
